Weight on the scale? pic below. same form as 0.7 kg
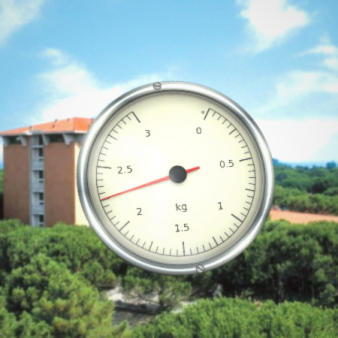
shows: 2.25 kg
